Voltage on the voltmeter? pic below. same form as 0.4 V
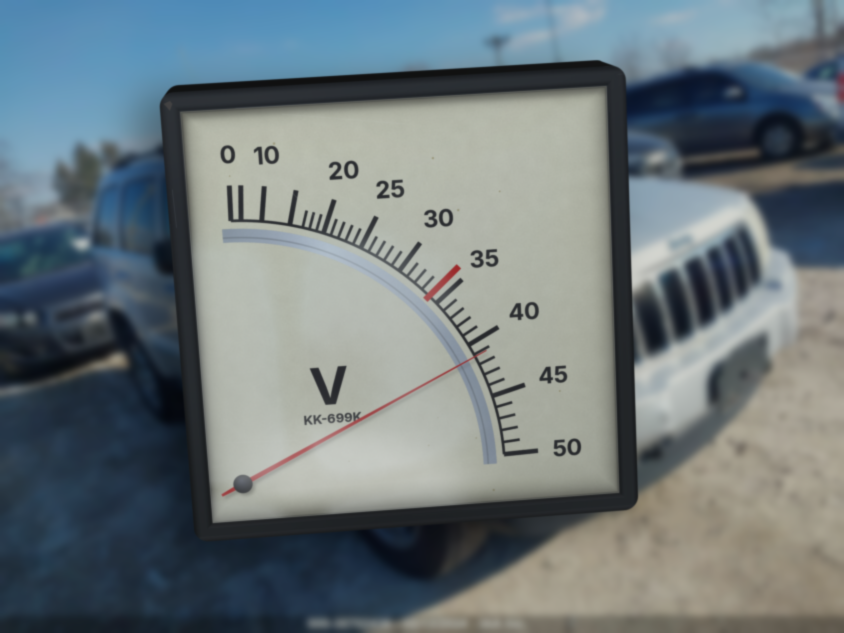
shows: 41 V
